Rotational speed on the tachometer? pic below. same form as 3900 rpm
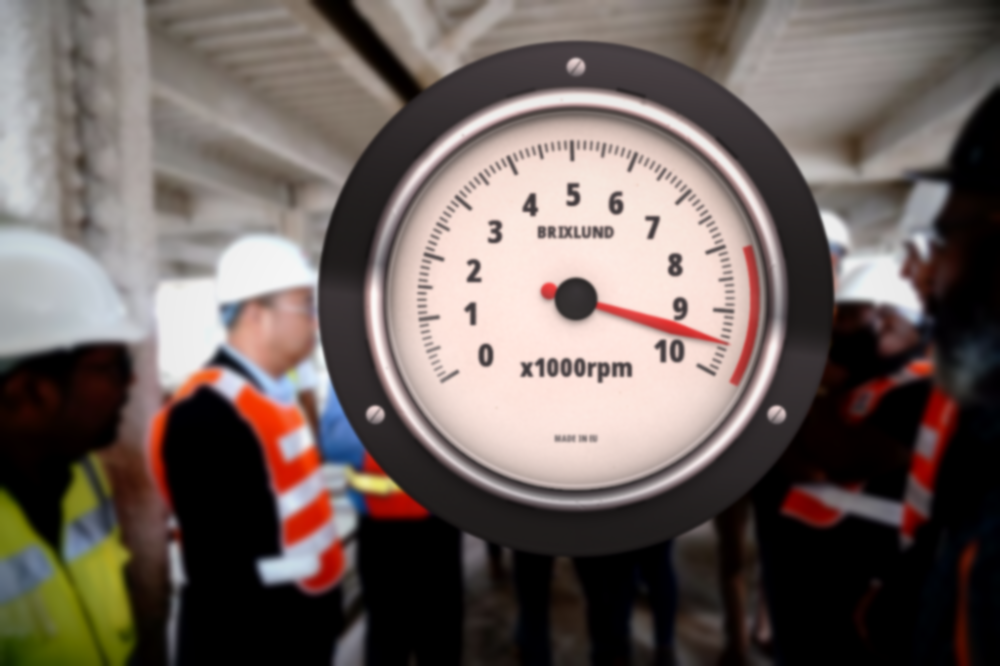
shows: 9500 rpm
